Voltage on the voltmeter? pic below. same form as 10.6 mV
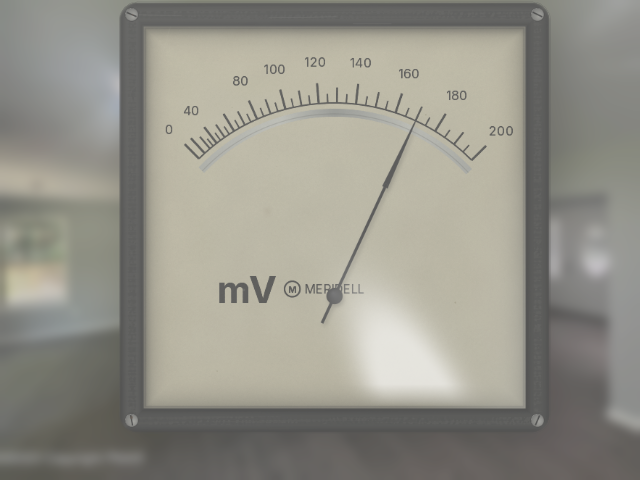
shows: 170 mV
